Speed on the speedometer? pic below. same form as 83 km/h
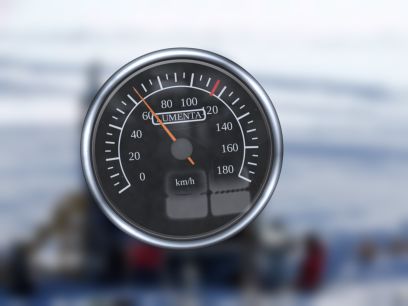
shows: 65 km/h
